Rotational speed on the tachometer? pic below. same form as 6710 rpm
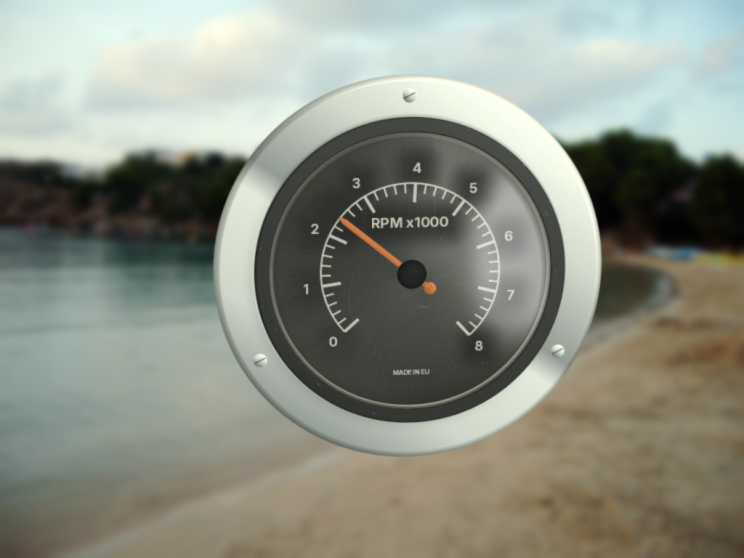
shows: 2400 rpm
